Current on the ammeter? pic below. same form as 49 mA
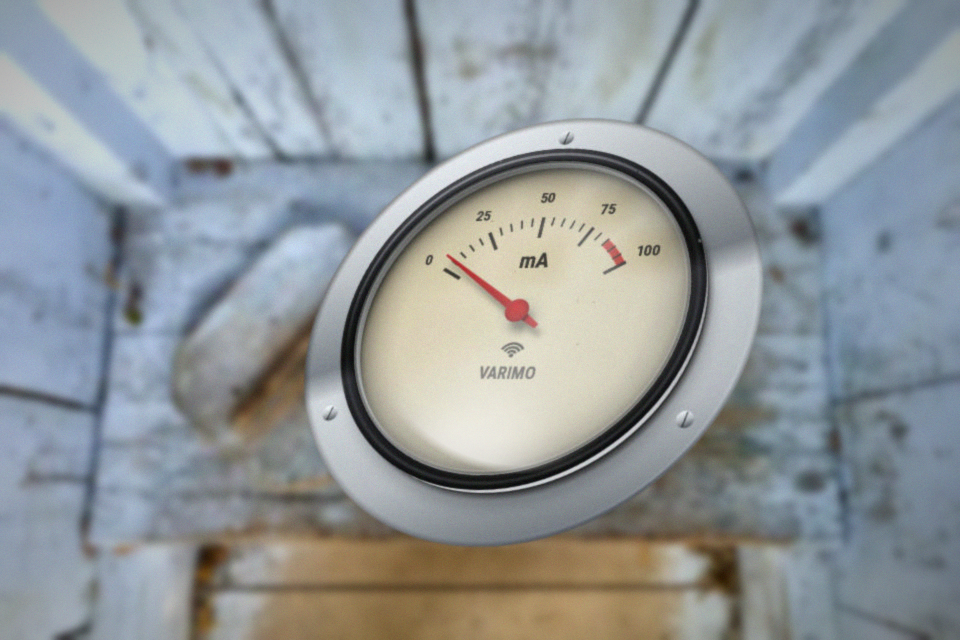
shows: 5 mA
